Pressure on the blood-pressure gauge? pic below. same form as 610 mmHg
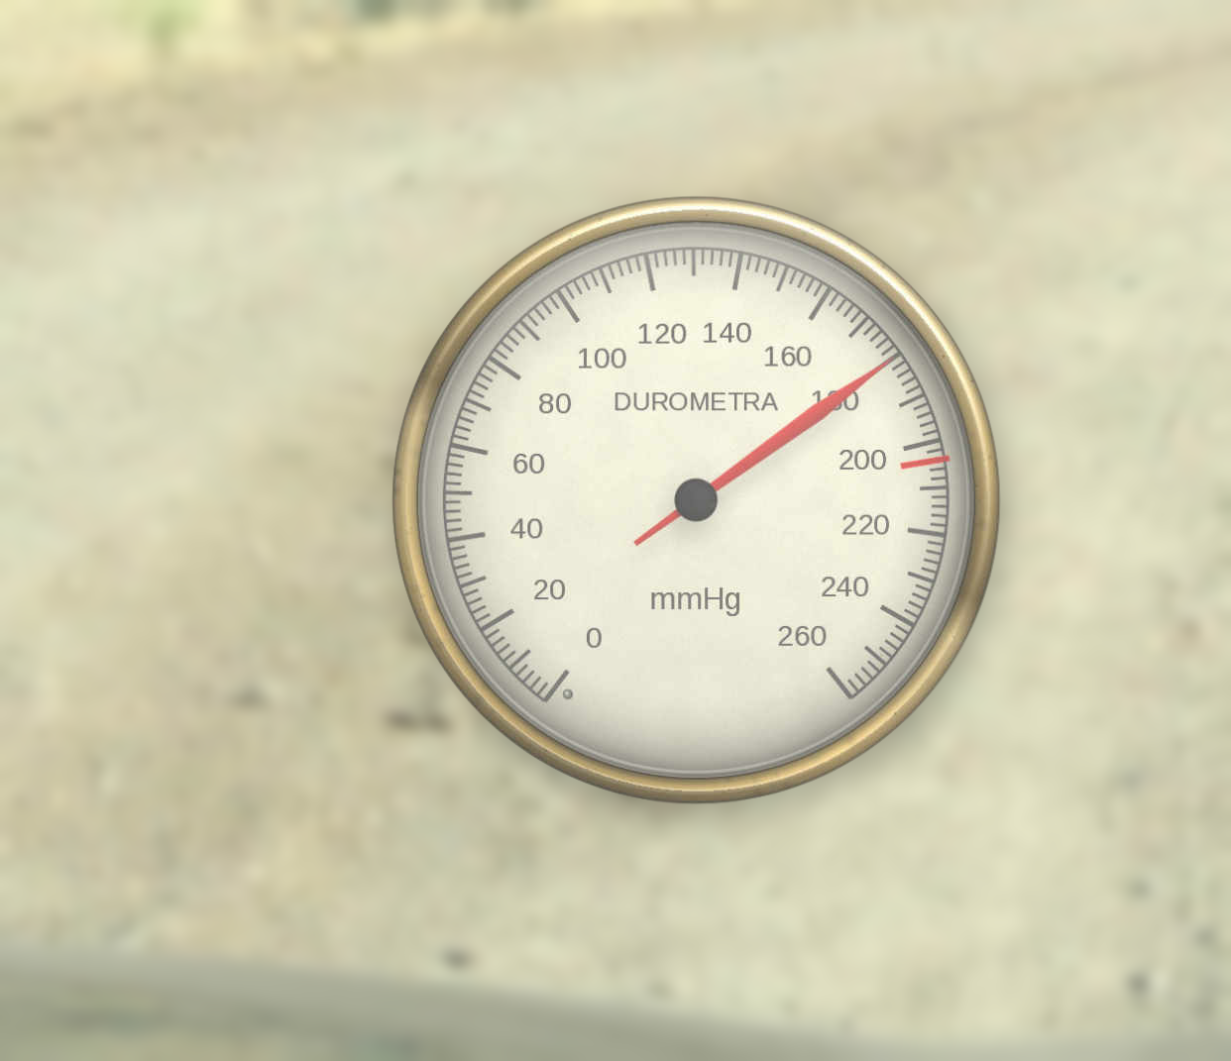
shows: 180 mmHg
